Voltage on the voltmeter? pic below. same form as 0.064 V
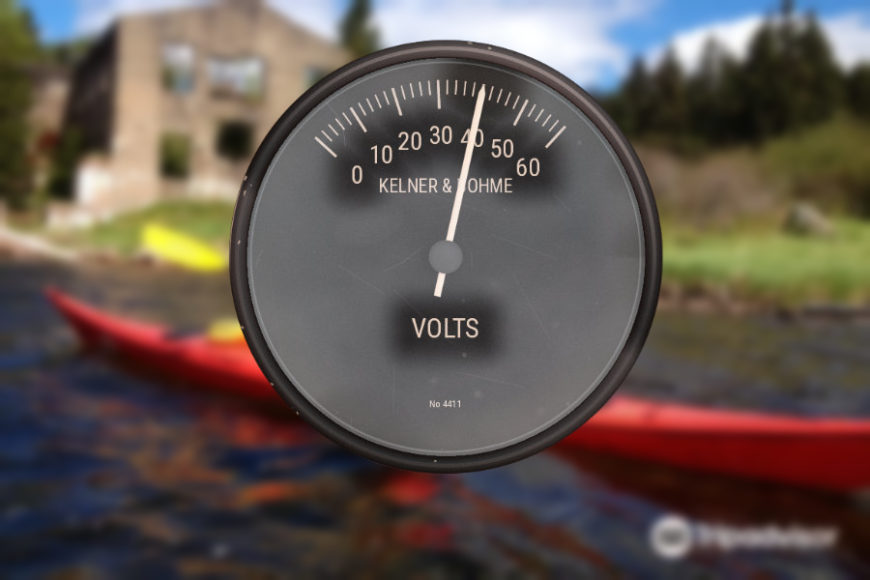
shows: 40 V
